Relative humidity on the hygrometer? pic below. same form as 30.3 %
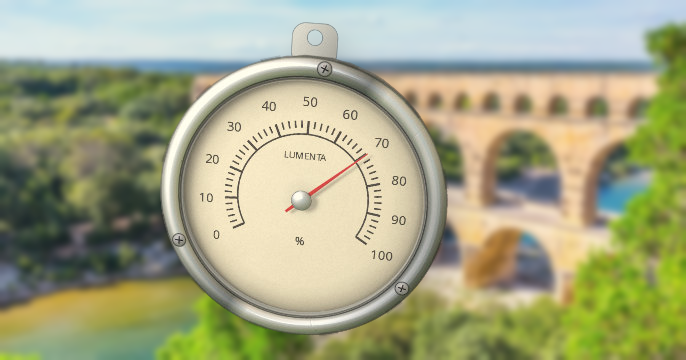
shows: 70 %
